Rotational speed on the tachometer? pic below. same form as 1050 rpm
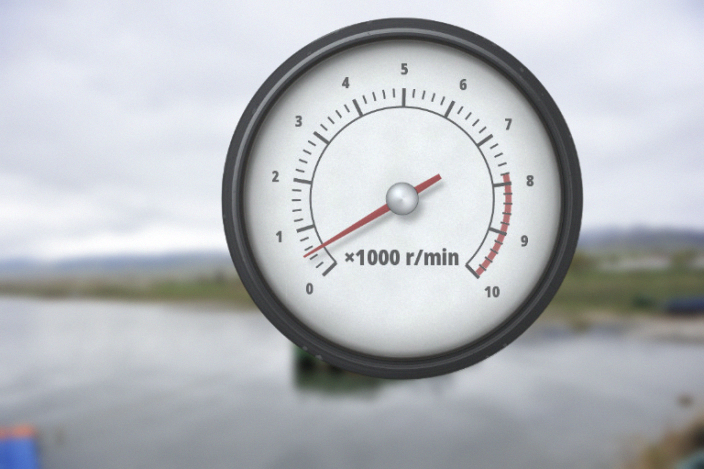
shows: 500 rpm
